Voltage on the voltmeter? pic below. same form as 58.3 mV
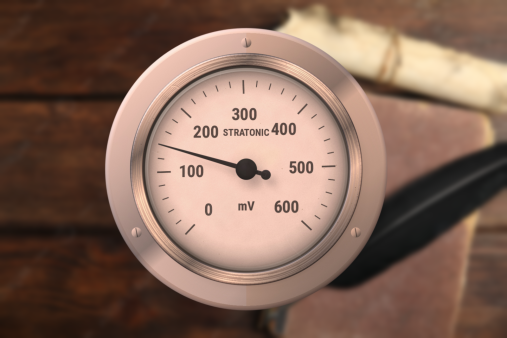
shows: 140 mV
